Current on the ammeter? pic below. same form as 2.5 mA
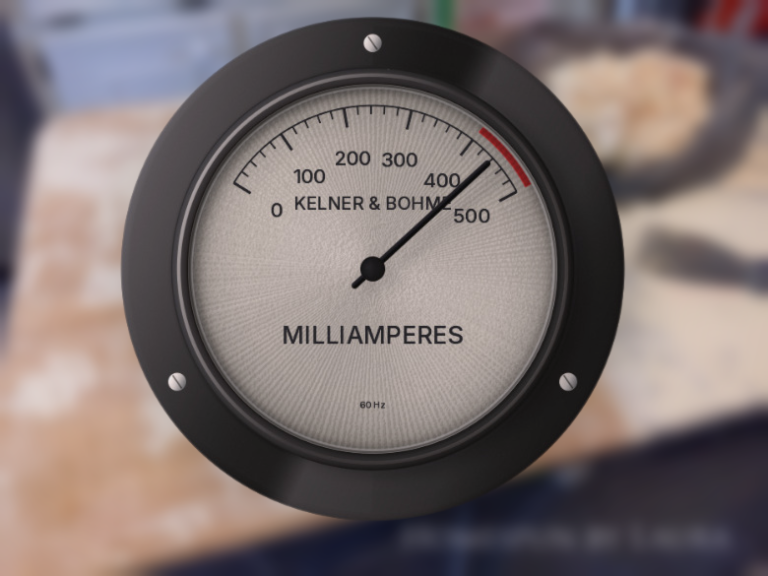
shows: 440 mA
